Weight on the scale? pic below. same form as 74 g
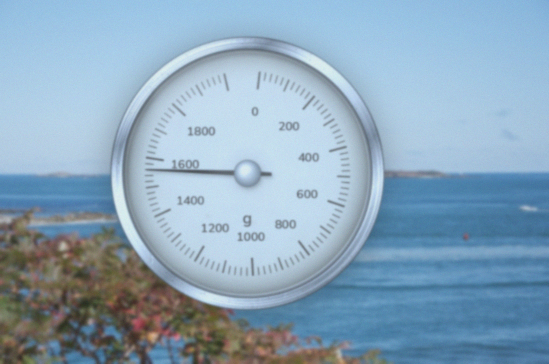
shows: 1560 g
